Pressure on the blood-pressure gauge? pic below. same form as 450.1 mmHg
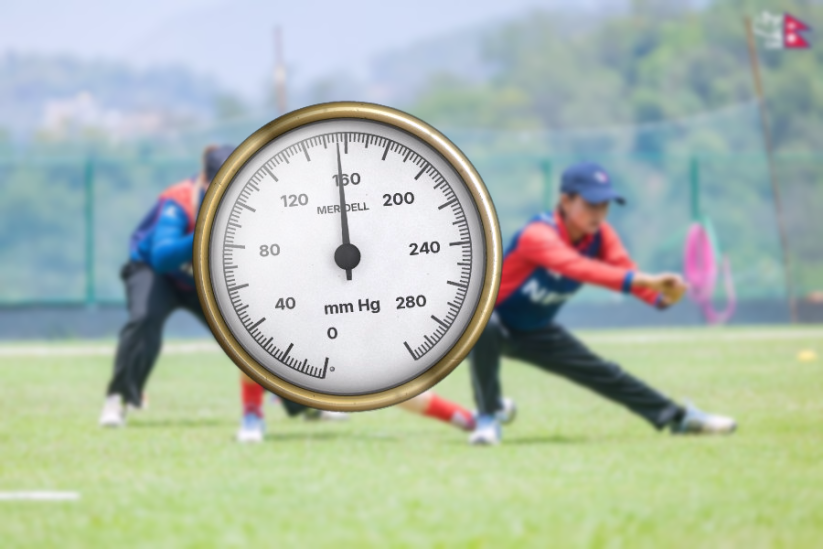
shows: 156 mmHg
